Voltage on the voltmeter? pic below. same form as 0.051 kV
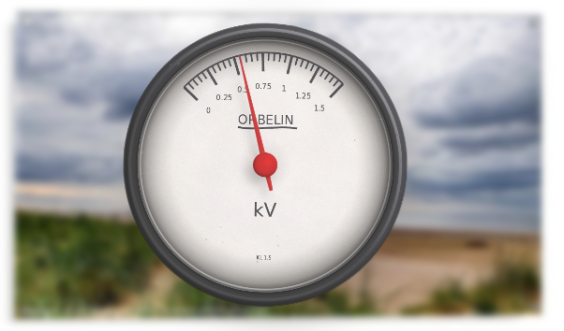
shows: 0.55 kV
